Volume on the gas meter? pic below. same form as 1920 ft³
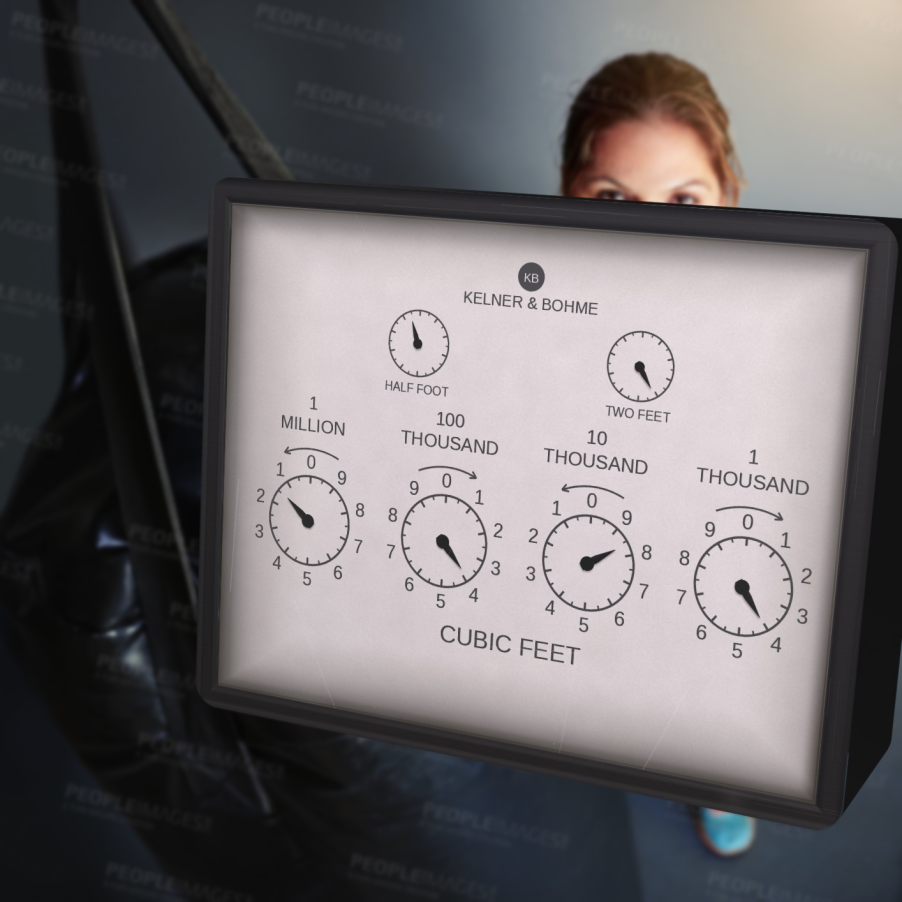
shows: 138400 ft³
